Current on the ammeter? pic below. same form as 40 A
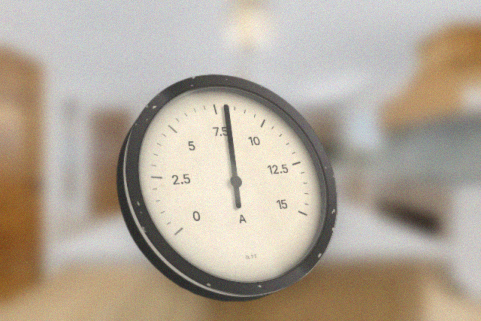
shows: 8 A
